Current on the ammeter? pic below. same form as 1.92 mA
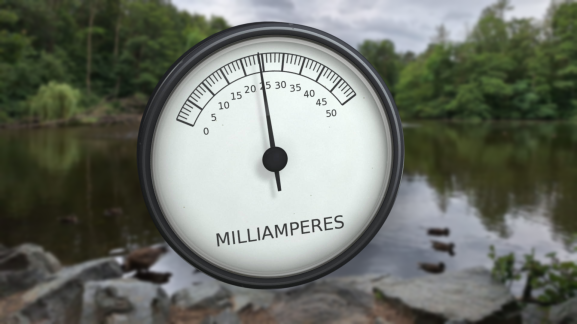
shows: 24 mA
